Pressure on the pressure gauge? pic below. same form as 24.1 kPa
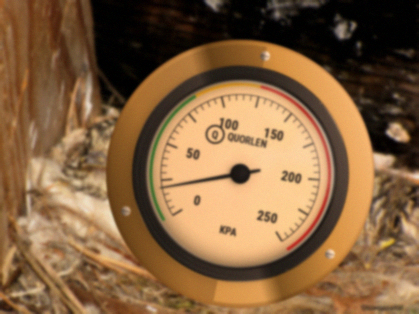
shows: 20 kPa
